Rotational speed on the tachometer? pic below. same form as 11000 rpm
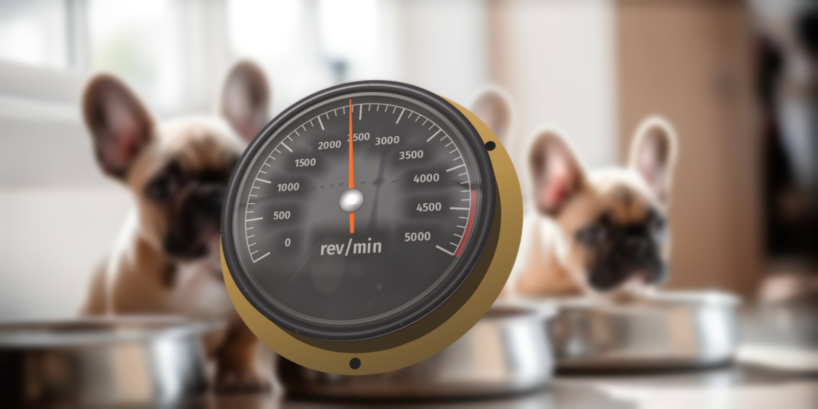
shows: 2400 rpm
